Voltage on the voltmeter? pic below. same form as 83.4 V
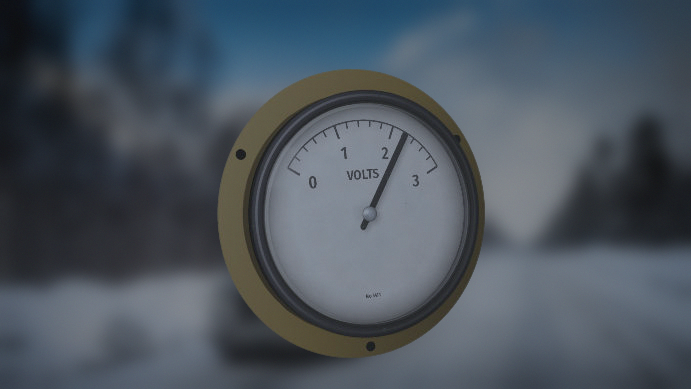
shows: 2.2 V
